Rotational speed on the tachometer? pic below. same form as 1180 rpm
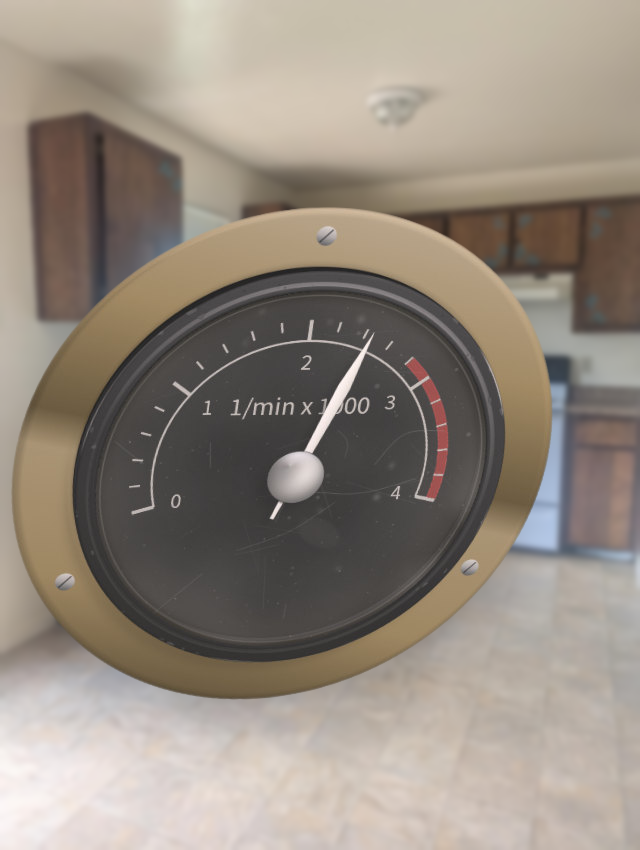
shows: 2400 rpm
